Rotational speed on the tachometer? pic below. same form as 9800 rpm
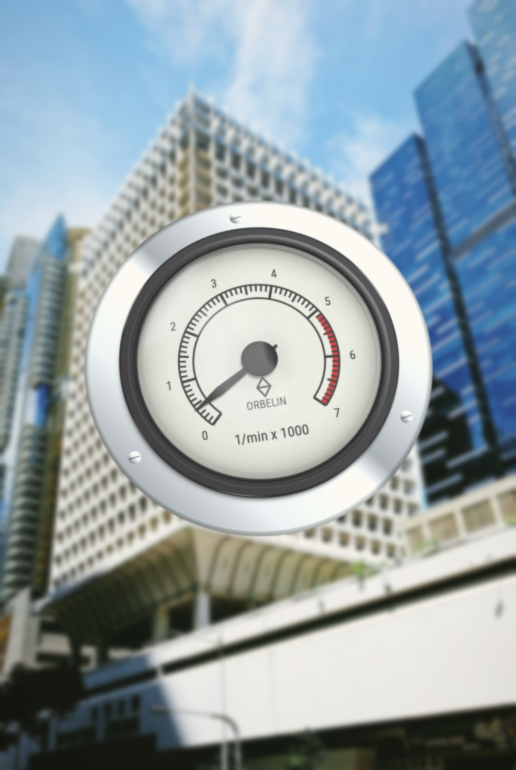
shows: 400 rpm
